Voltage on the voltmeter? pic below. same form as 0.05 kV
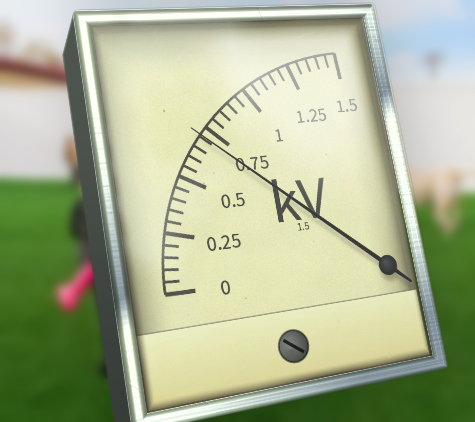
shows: 0.7 kV
